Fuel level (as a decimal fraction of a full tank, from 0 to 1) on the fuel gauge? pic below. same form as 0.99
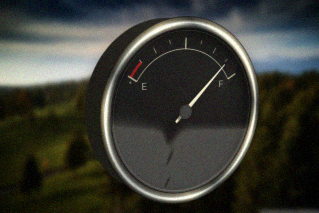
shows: 0.875
